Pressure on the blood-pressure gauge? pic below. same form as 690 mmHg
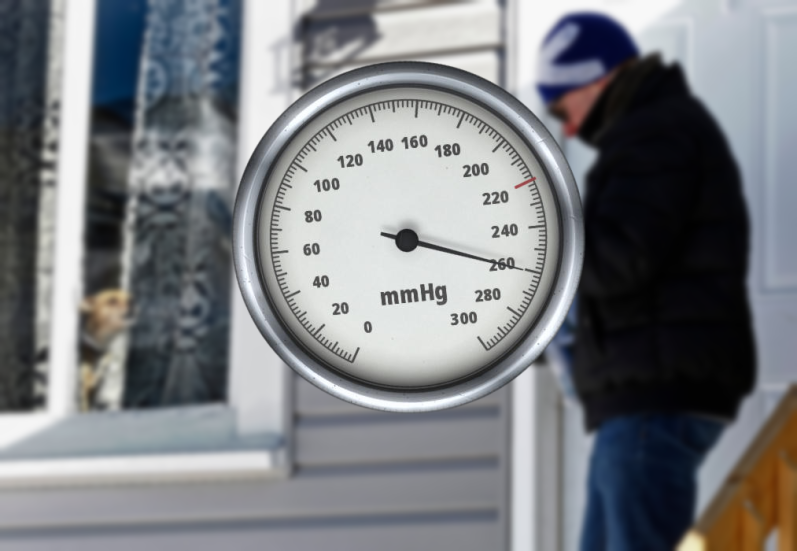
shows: 260 mmHg
